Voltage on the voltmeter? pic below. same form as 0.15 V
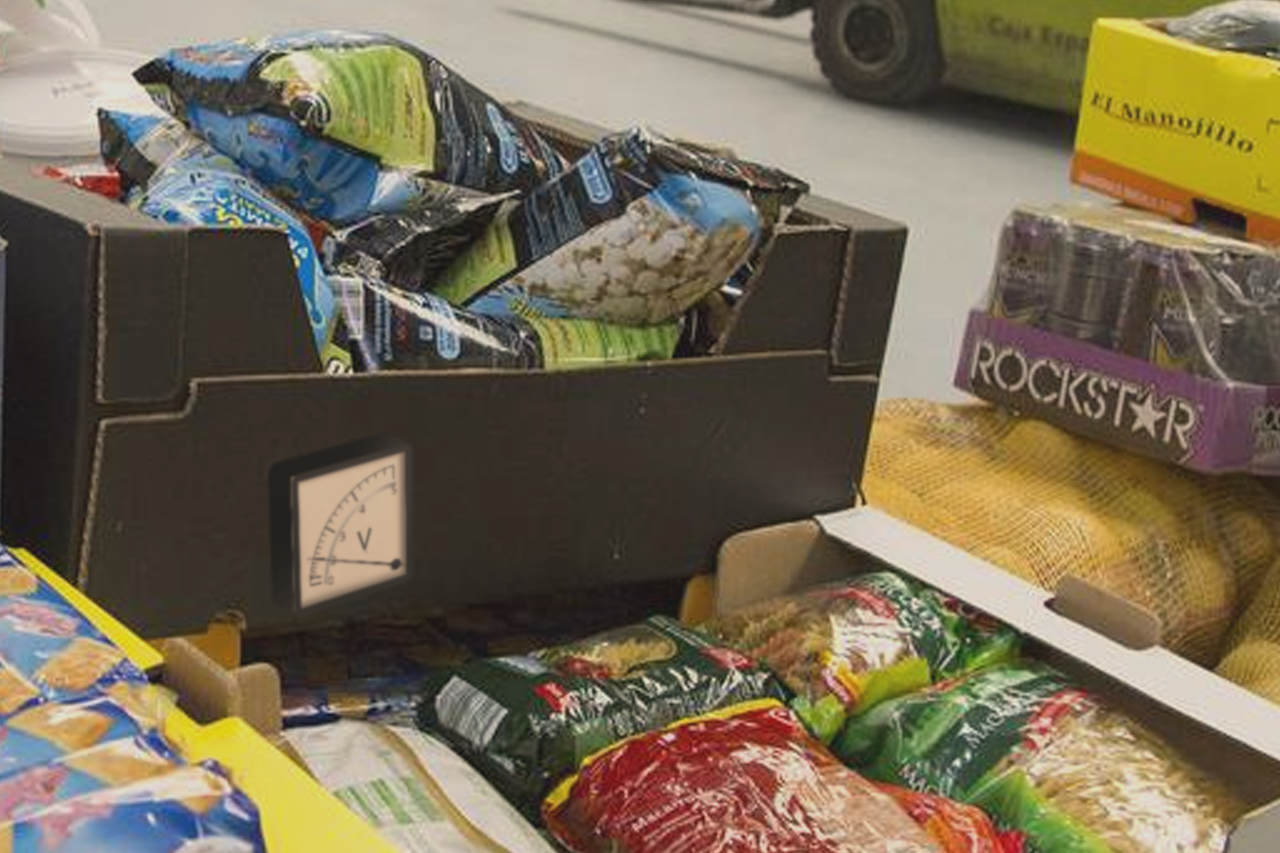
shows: 2 V
